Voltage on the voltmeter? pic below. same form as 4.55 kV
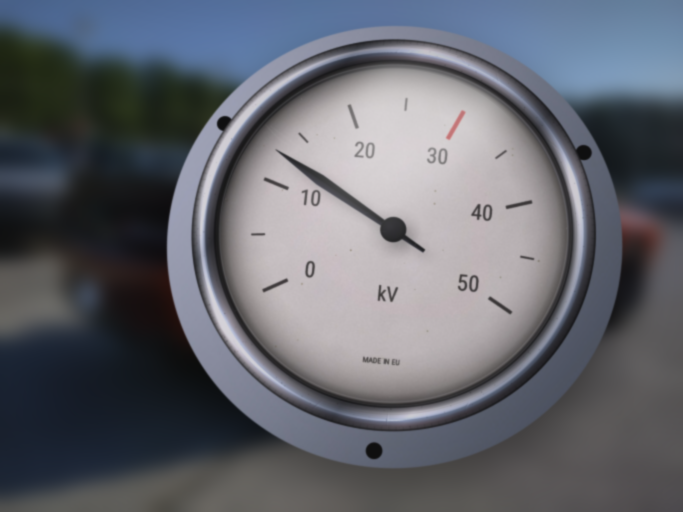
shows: 12.5 kV
